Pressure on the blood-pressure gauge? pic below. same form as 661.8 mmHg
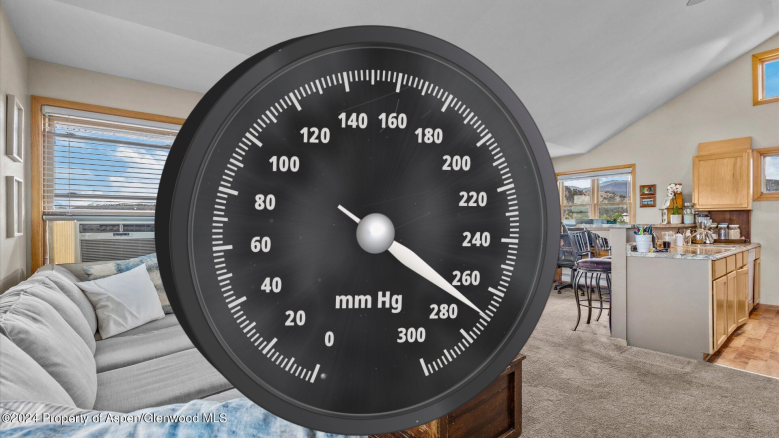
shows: 270 mmHg
